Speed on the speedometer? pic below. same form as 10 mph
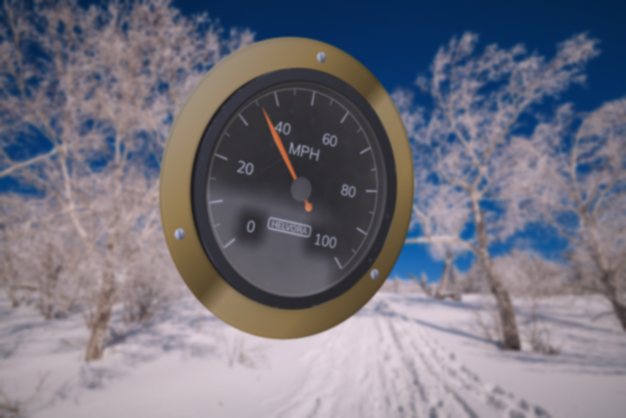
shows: 35 mph
